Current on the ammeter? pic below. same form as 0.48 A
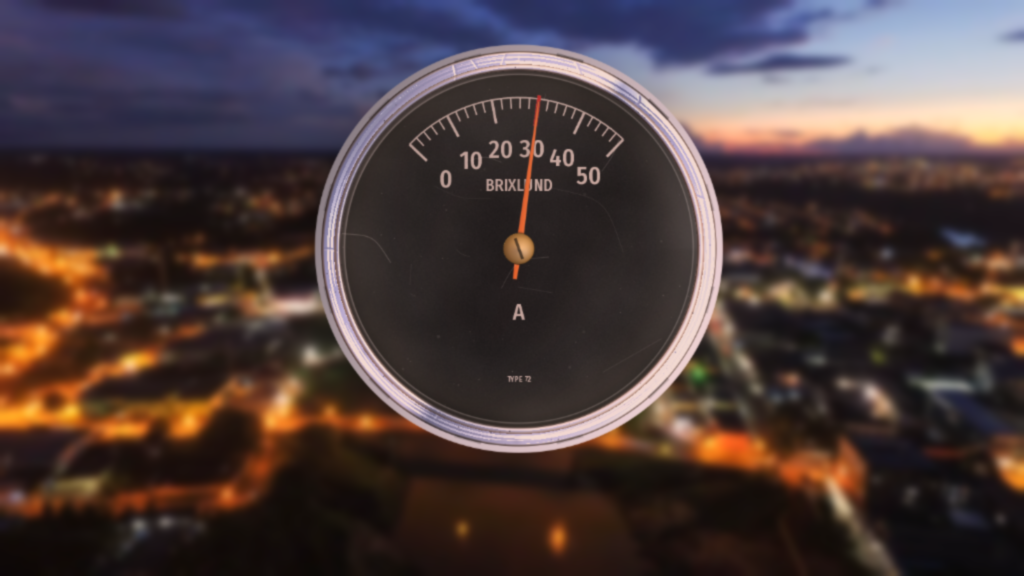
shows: 30 A
